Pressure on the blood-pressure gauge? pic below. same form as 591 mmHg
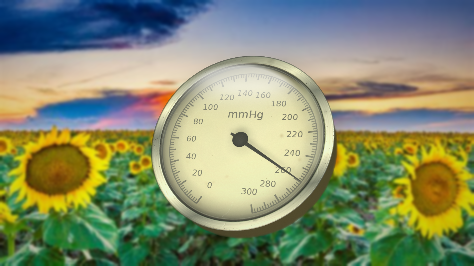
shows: 260 mmHg
